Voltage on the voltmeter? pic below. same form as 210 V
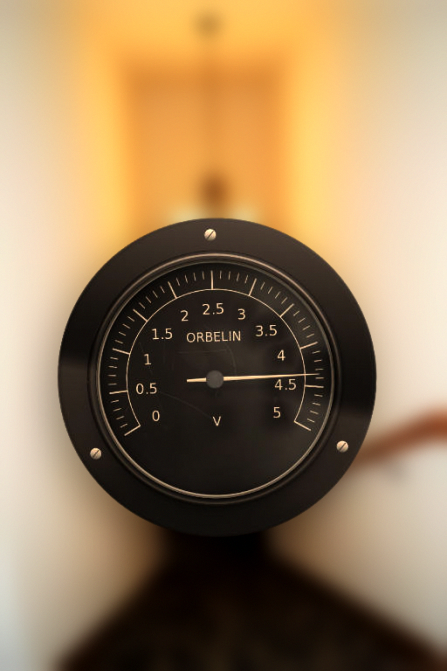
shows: 4.35 V
